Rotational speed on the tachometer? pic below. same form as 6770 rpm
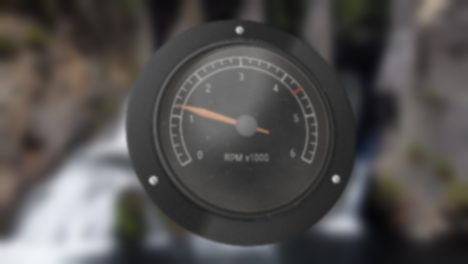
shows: 1200 rpm
